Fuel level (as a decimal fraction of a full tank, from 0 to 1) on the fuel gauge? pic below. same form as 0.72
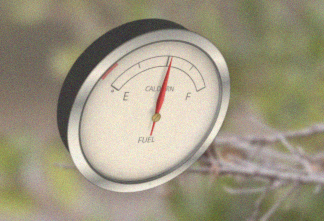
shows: 0.5
